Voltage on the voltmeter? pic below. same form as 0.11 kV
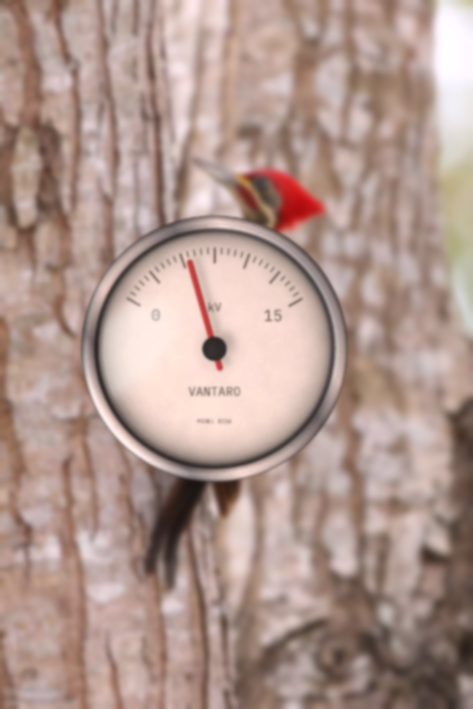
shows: 5.5 kV
